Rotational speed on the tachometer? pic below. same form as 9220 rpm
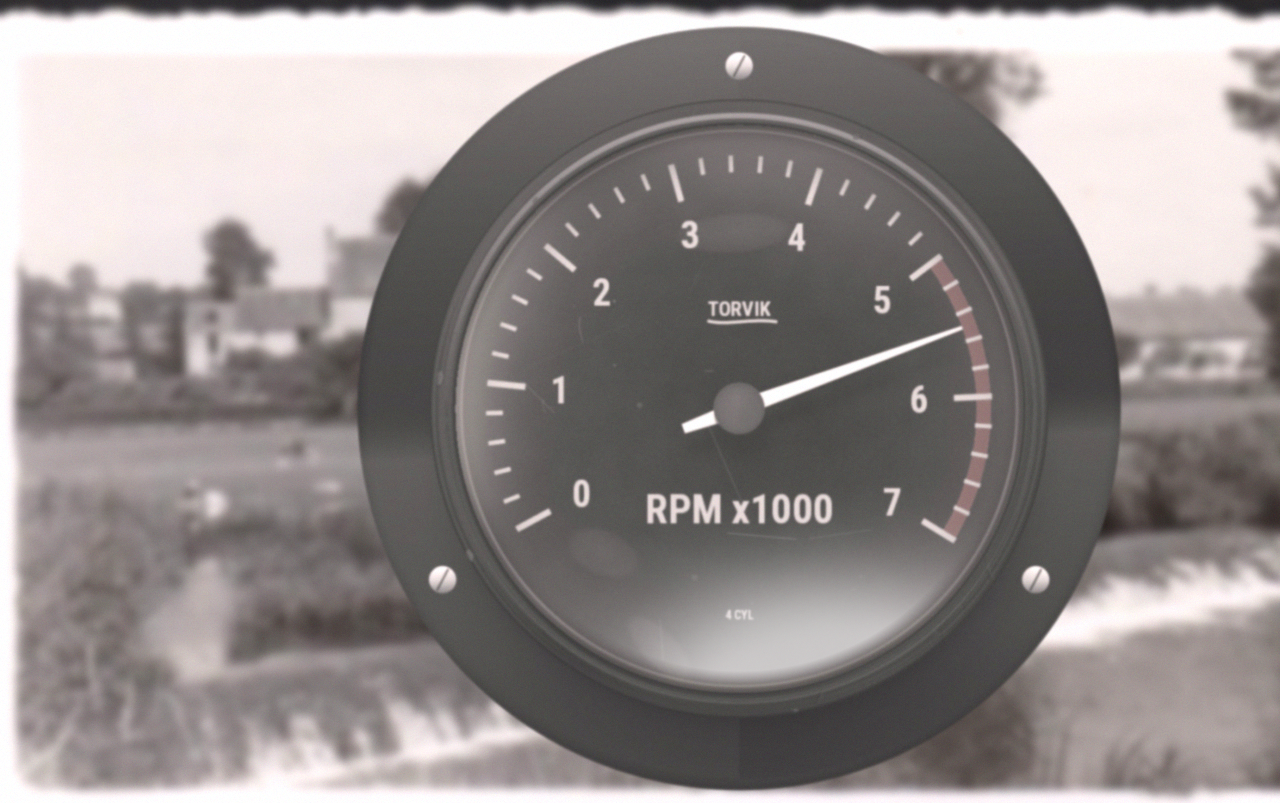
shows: 5500 rpm
